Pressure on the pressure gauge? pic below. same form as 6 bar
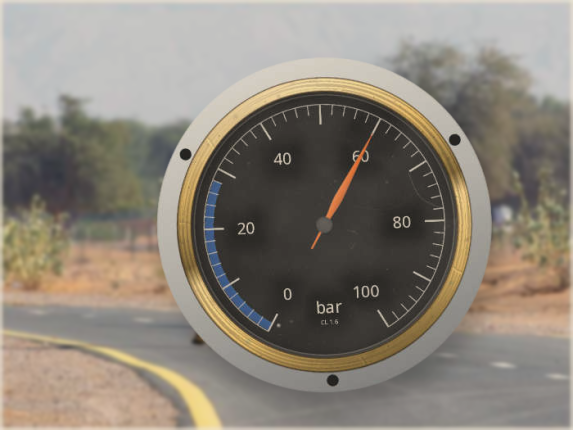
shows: 60 bar
